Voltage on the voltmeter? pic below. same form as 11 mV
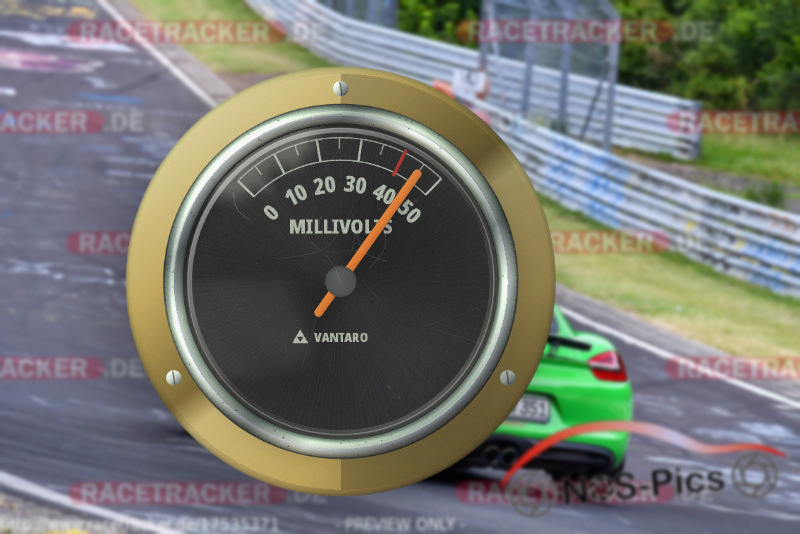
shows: 45 mV
